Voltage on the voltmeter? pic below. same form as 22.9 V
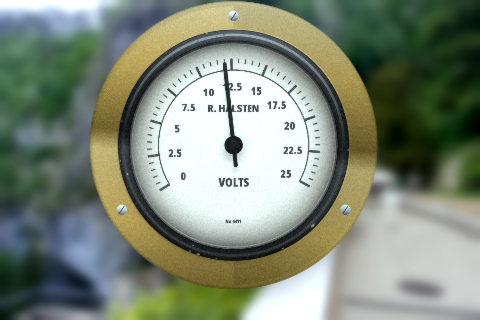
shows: 12 V
